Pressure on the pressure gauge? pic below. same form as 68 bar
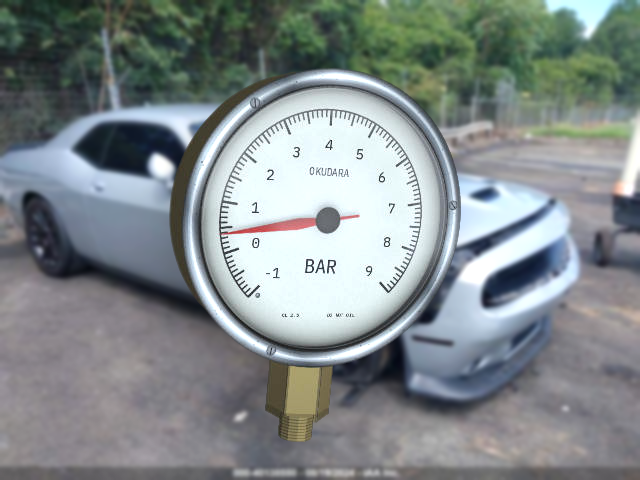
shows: 0.4 bar
